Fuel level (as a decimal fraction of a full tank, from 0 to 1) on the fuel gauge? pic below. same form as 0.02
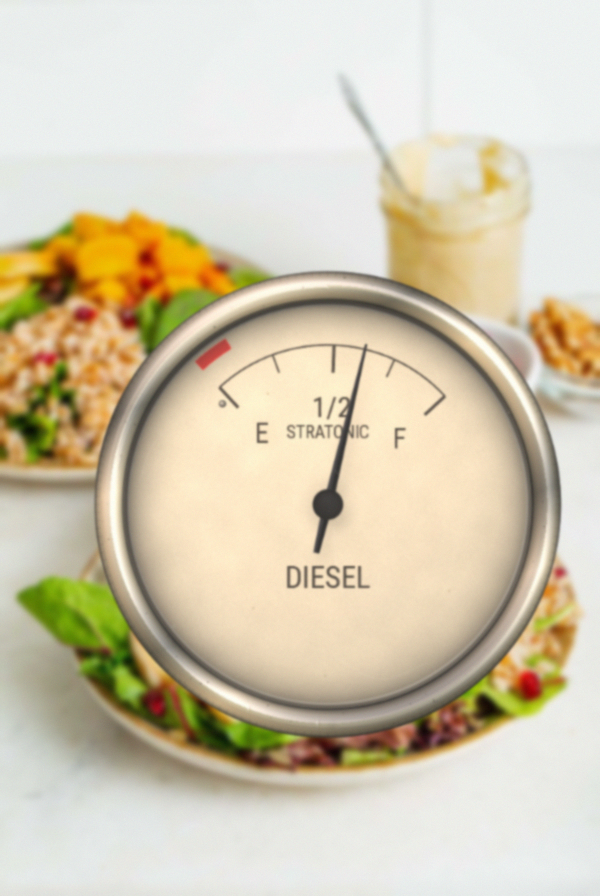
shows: 0.625
